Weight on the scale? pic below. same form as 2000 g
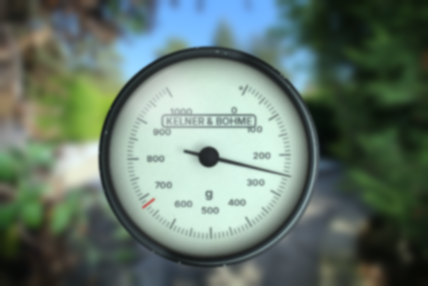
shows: 250 g
